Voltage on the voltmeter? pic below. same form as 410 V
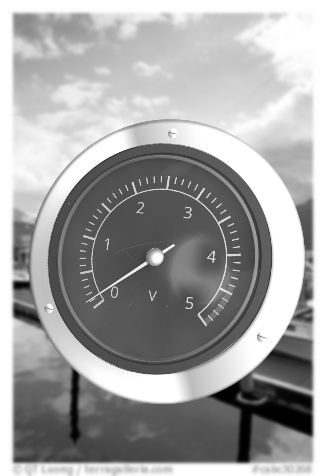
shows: 0.1 V
